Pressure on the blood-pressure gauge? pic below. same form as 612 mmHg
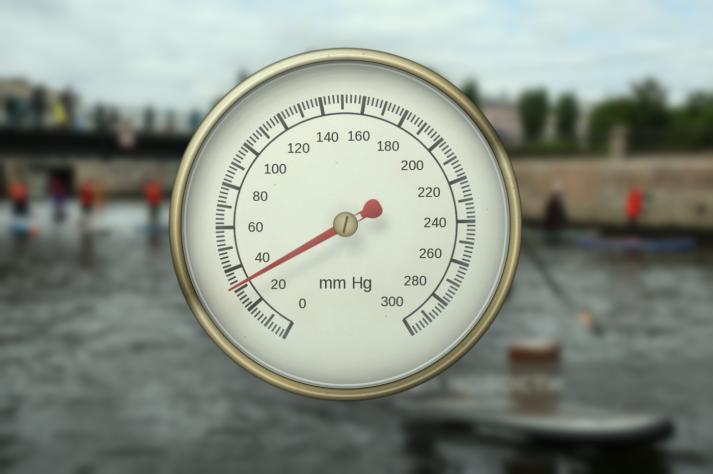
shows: 32 mmHg
